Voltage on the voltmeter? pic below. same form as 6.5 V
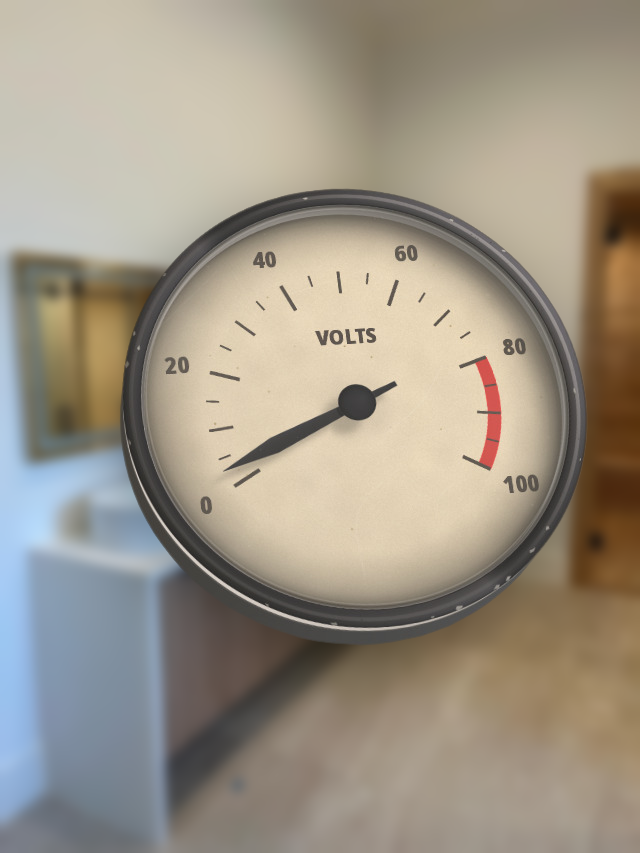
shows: 2.5 V
